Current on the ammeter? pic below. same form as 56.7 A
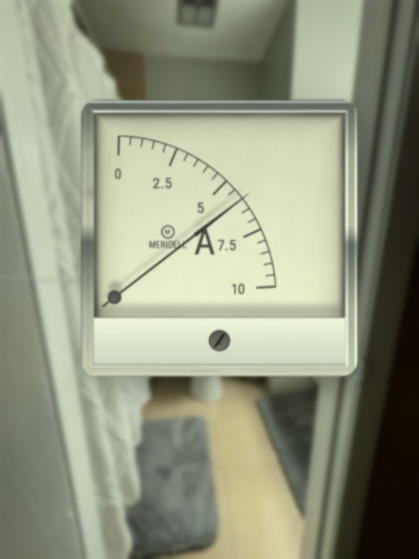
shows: 6 A
